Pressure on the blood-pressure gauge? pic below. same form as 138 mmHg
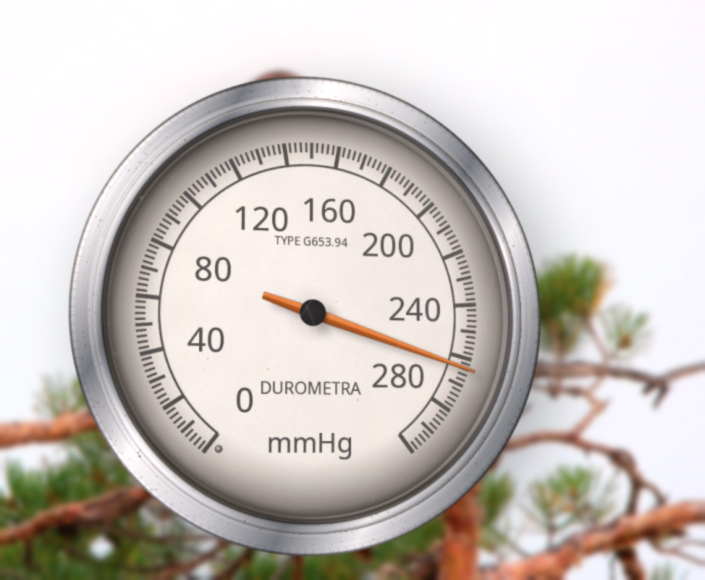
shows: 264 mmHg
